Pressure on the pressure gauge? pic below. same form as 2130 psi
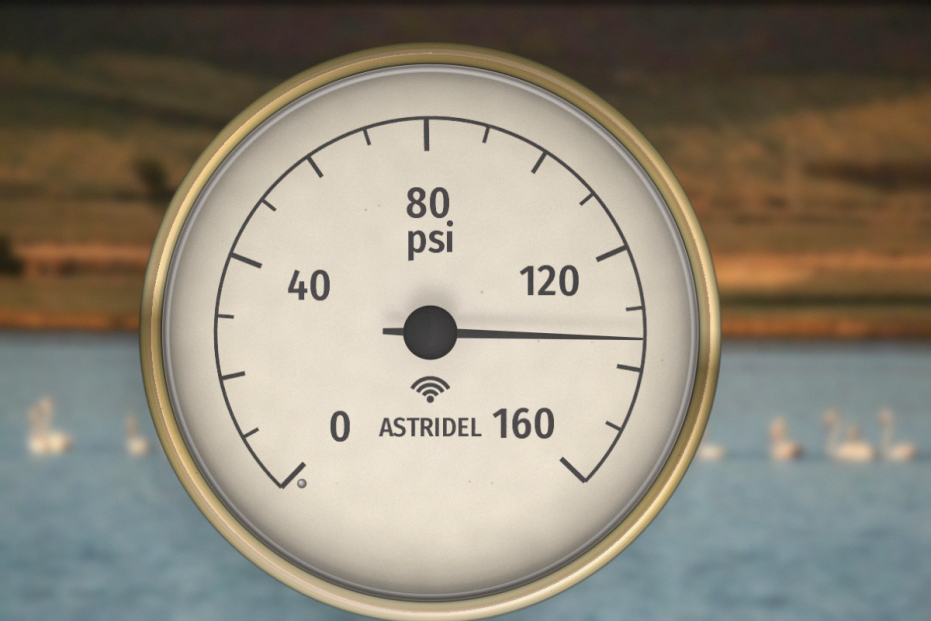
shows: 135 psi
